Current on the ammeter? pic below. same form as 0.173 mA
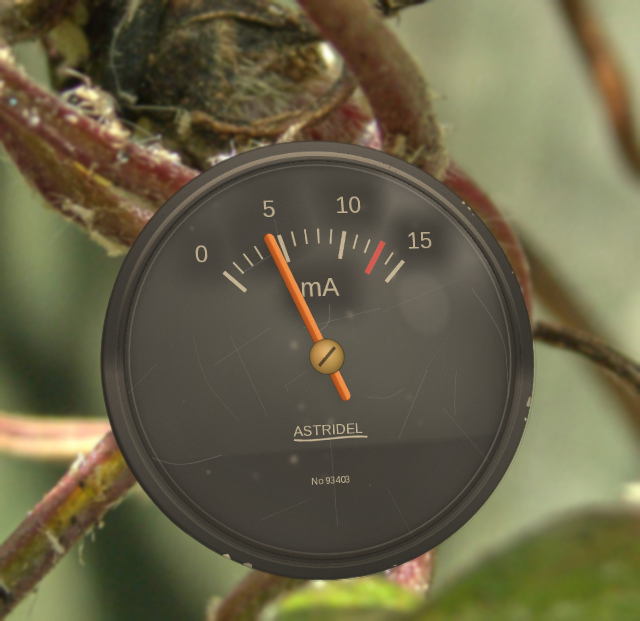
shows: 4 mA
